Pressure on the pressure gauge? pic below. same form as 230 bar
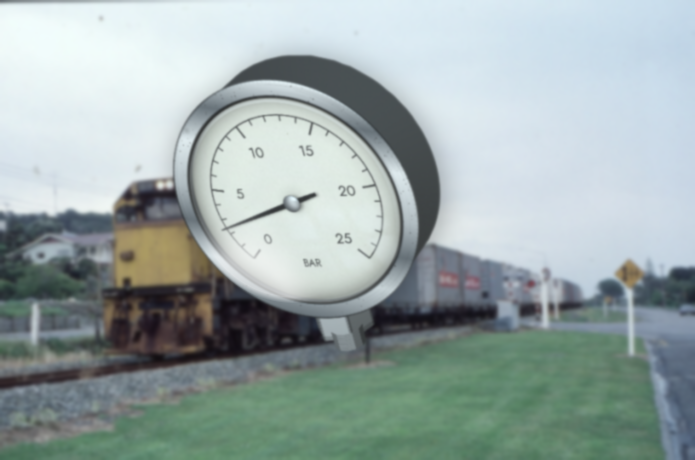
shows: 2.5 bar
